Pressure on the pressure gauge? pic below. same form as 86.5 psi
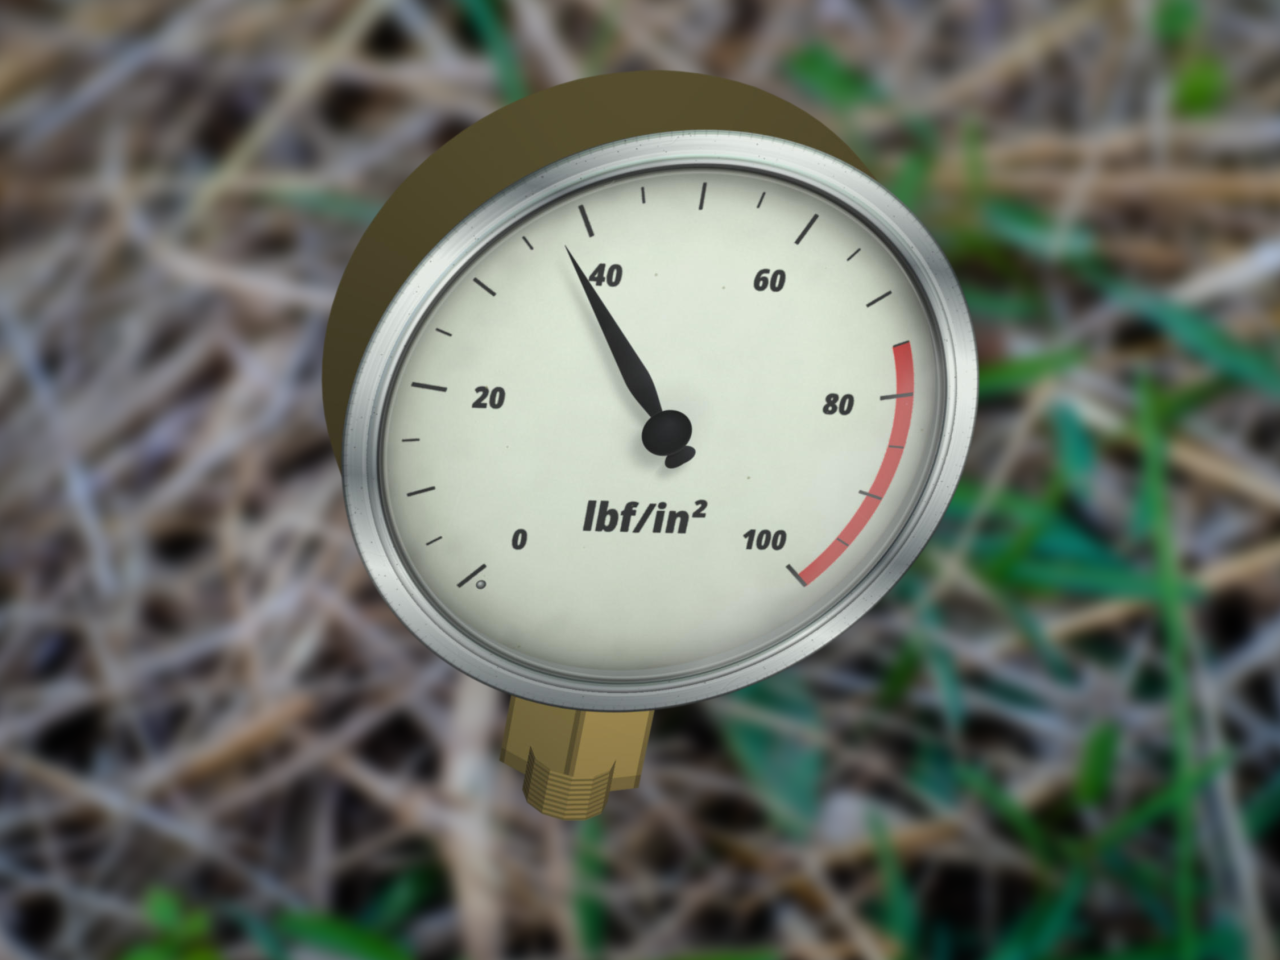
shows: 37.5 psi
